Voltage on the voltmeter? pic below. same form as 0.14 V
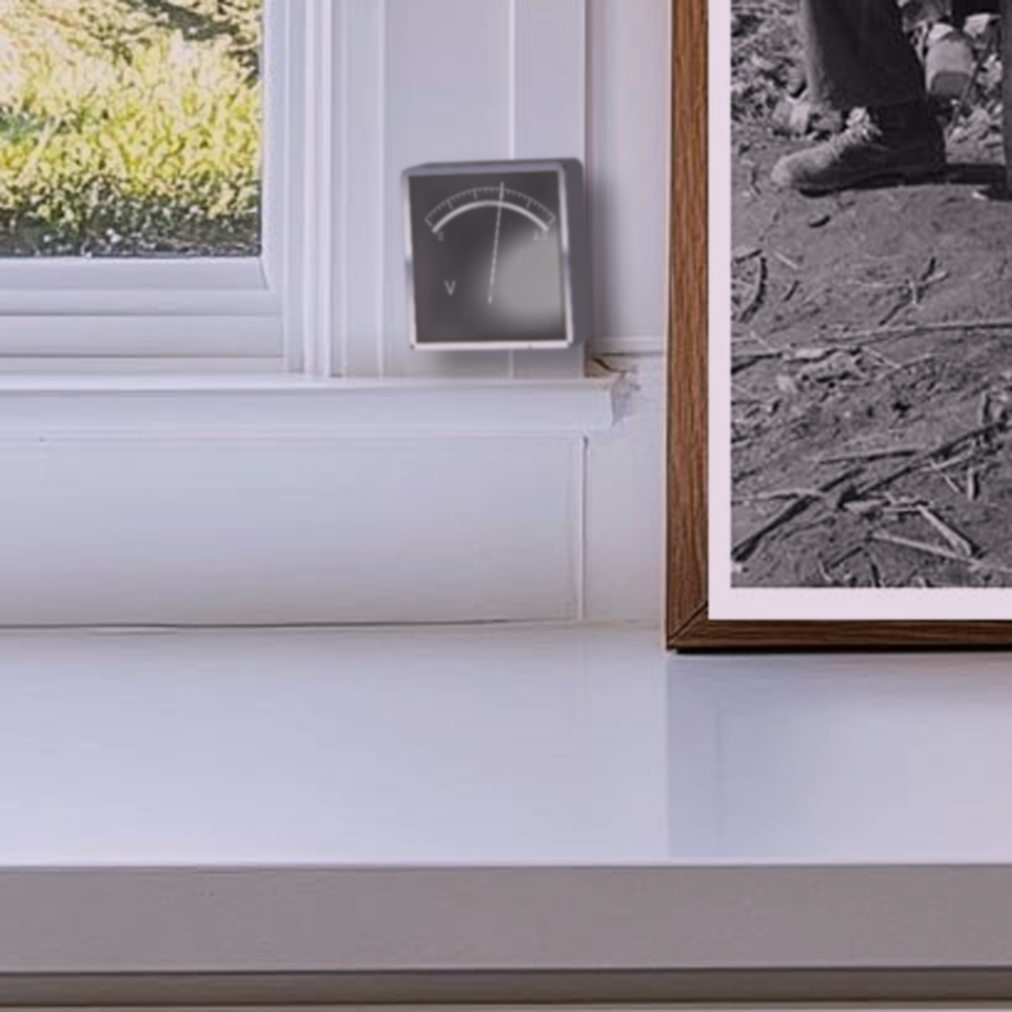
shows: 1.5 V
